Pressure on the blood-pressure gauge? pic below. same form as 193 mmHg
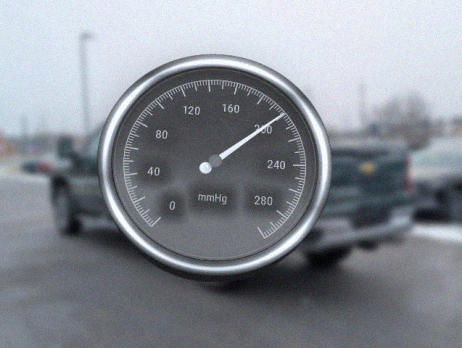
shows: 200 mmHg
